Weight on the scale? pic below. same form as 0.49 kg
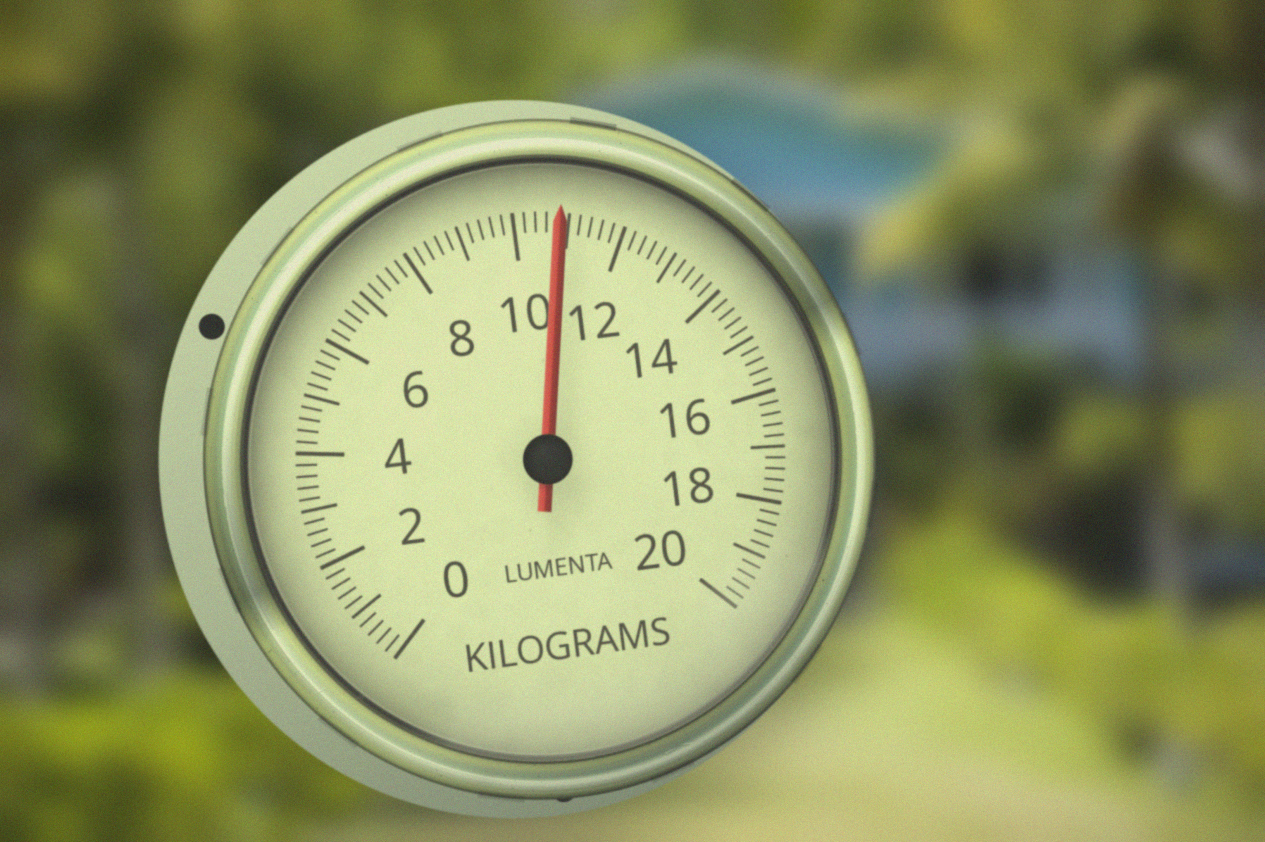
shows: 10.8 kg
